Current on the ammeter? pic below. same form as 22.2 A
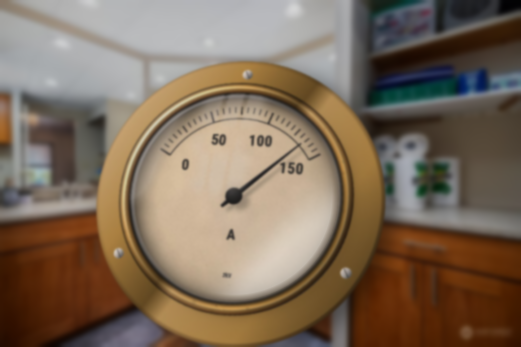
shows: 135 A
